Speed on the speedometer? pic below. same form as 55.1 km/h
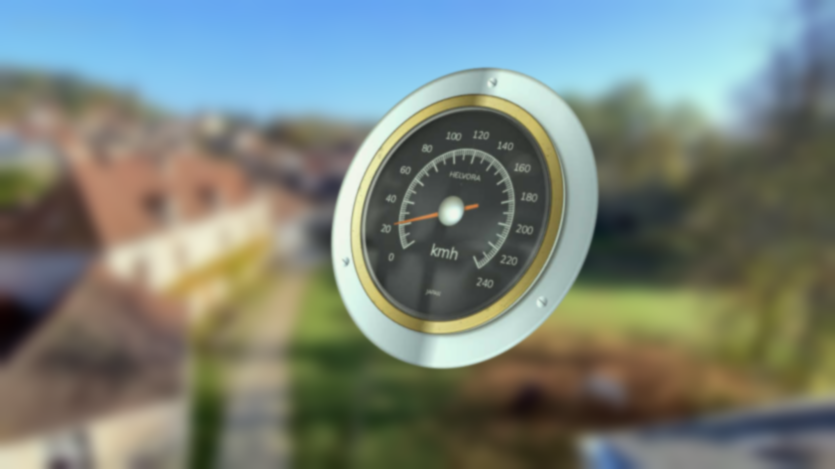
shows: 20 km/h
